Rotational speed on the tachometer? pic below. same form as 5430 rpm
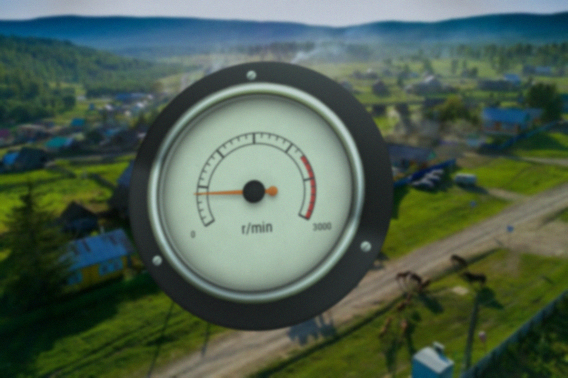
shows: 400 rpm
